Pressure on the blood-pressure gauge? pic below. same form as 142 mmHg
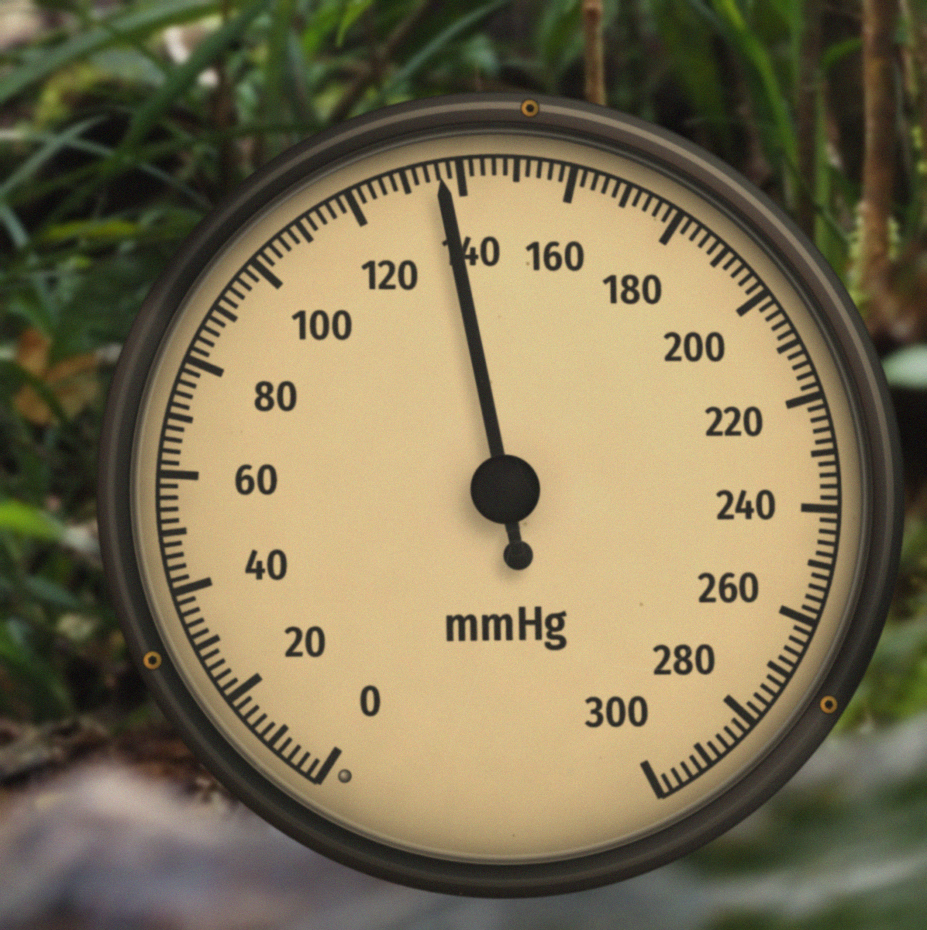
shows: 136 mmHg
